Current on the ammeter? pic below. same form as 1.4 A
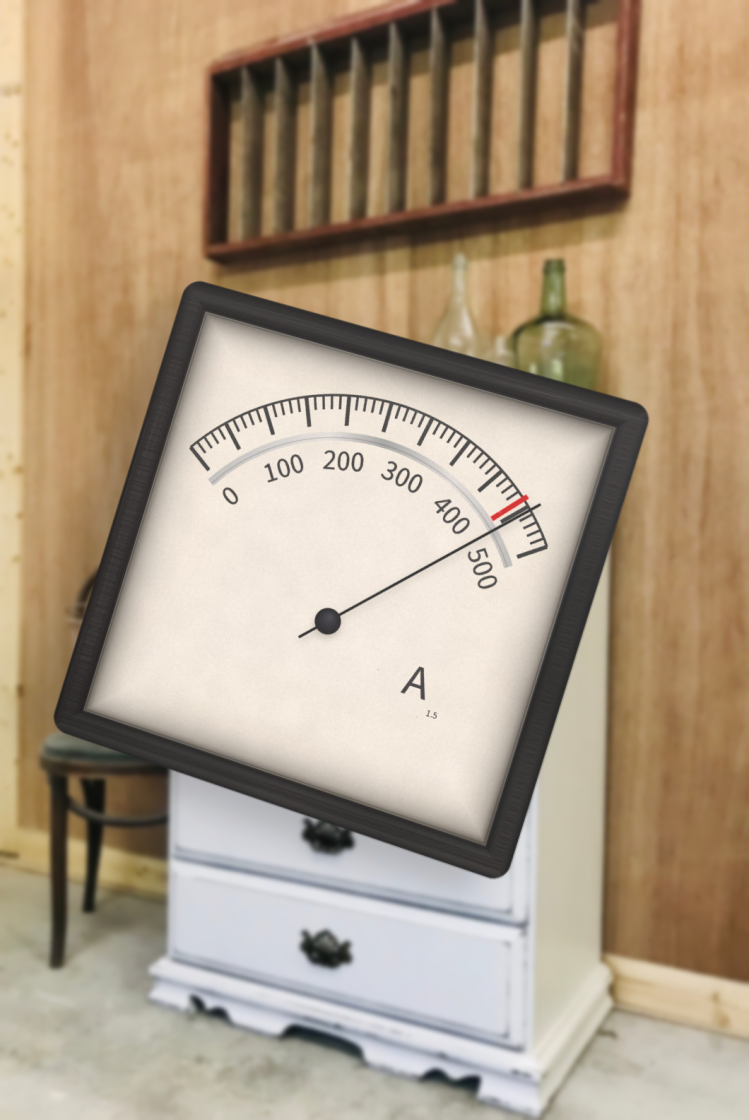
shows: 455 A
